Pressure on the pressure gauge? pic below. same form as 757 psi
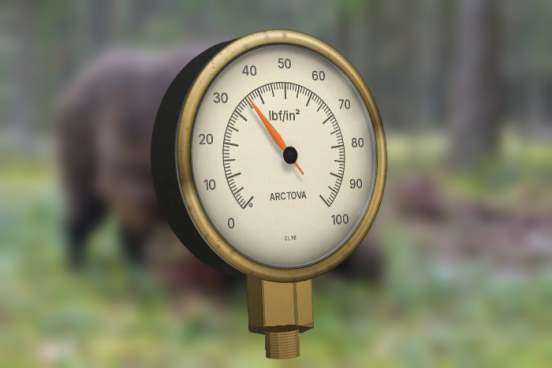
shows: 35 psi
